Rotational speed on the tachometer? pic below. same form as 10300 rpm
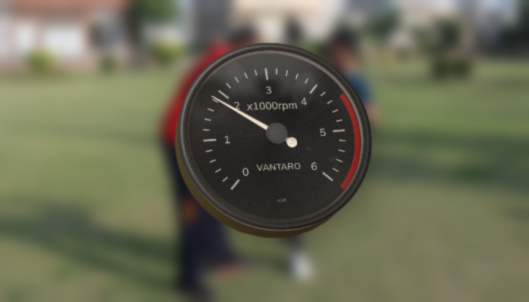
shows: 1800 rpm
